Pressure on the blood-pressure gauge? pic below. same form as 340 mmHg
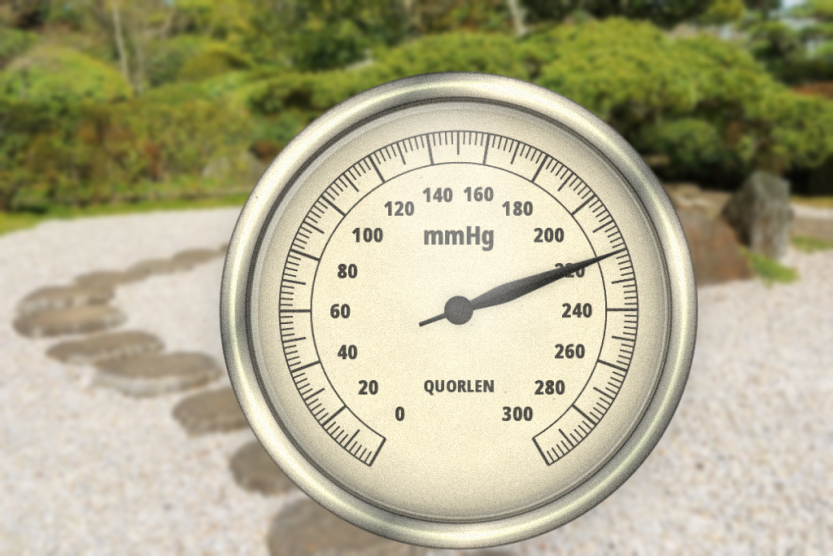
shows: 220 mmHg
